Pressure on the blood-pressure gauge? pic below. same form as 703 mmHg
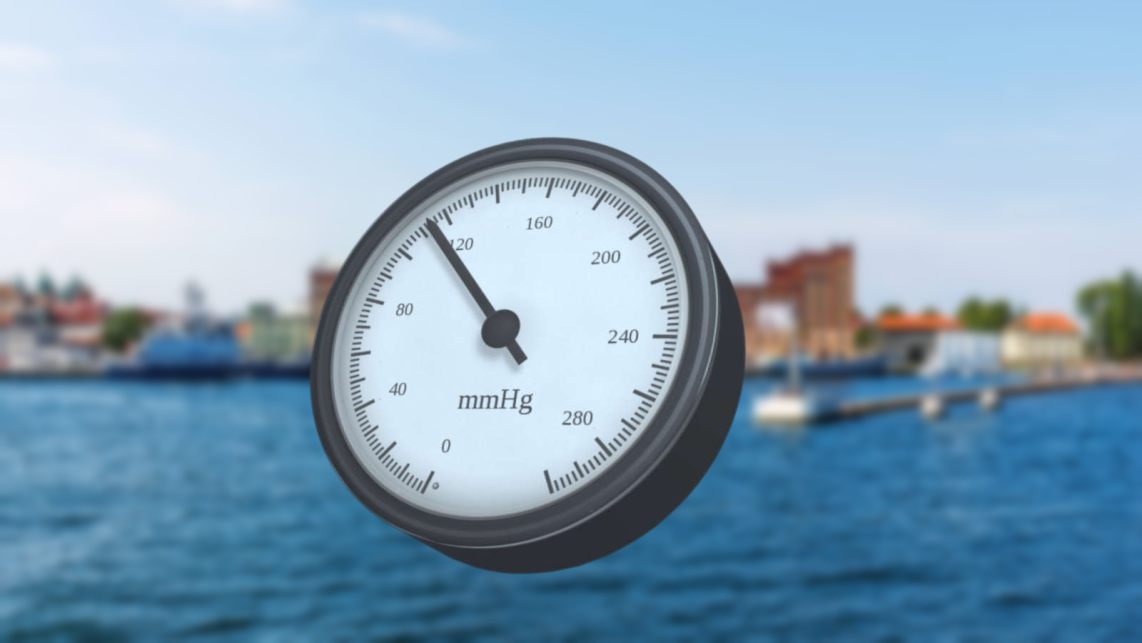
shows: 114 mmHg
